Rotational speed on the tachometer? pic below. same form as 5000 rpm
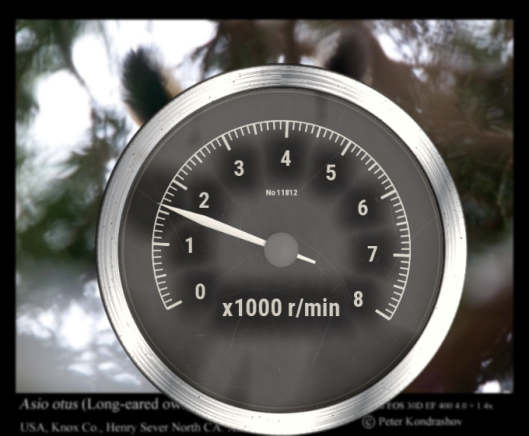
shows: 1600 rpm
